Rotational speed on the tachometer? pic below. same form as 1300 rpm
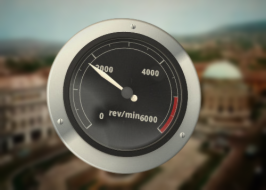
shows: 1750 rpm
